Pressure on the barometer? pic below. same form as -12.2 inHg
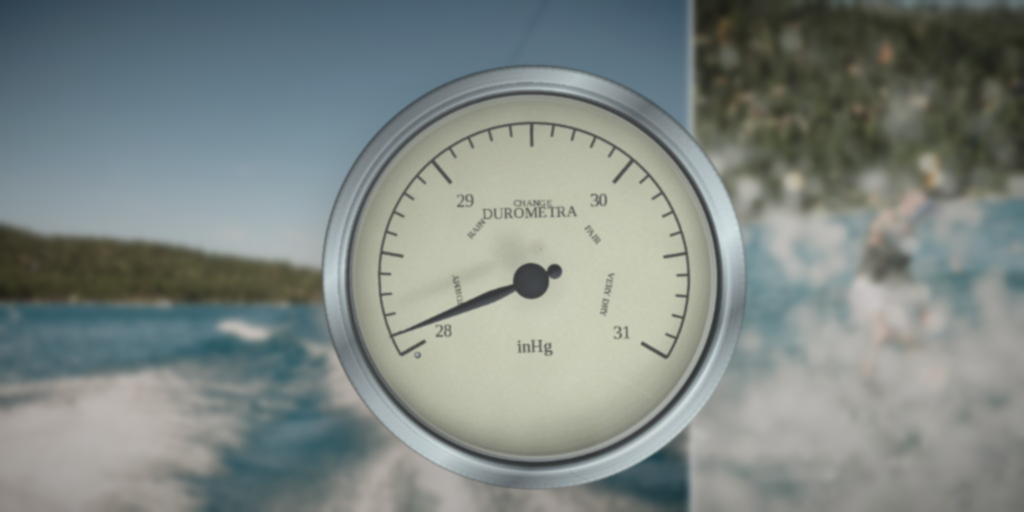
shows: 28.1 inHg
